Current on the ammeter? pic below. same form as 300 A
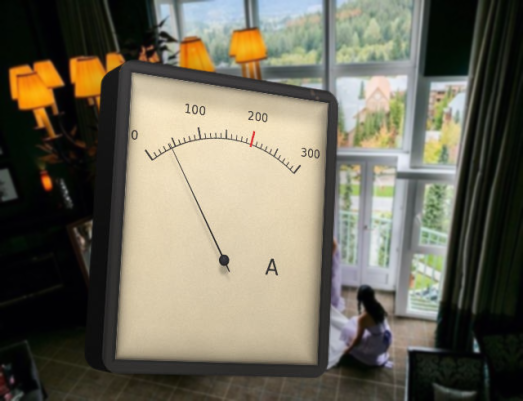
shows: 40 A
